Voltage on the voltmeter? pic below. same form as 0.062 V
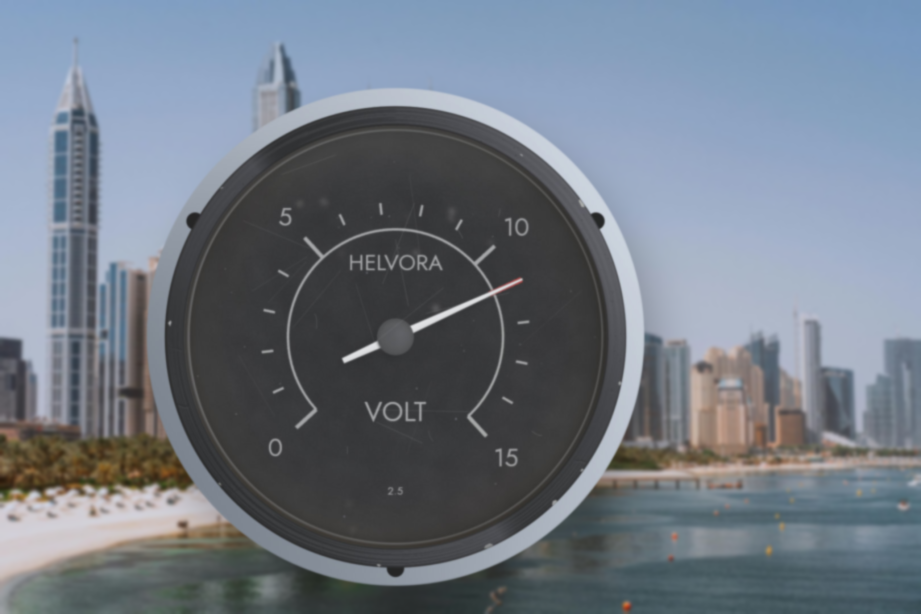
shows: 11 V
